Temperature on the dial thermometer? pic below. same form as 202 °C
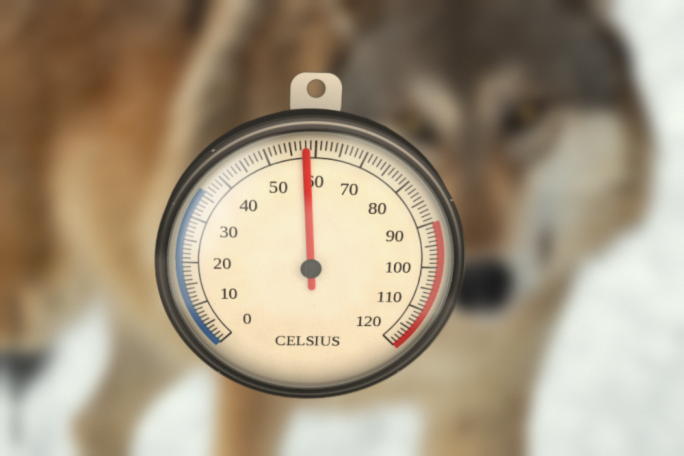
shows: 58 °C
